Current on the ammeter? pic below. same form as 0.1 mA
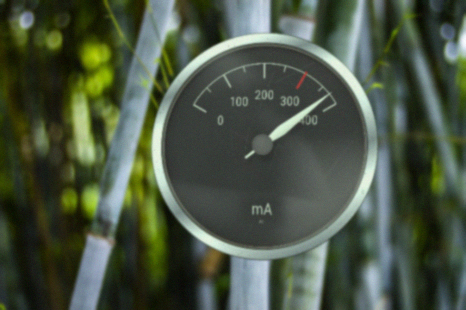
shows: 375 mA
